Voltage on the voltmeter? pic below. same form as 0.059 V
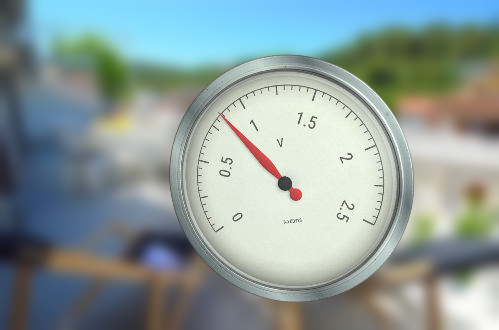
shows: 0.85 V
